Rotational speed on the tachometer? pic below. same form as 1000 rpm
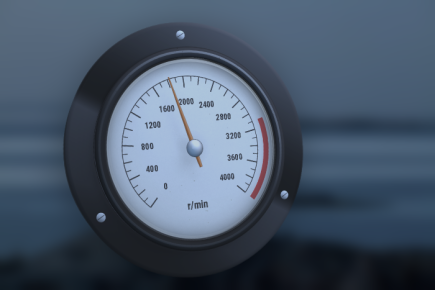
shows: 1800 rpm
